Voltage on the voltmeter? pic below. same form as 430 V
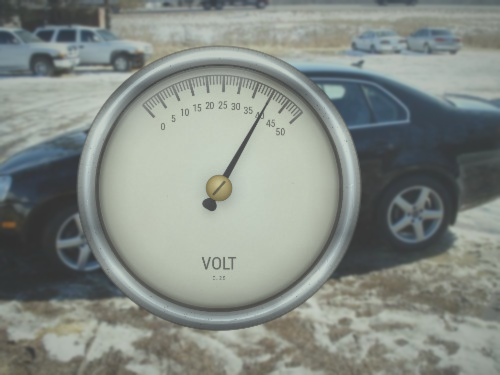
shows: 40 V
